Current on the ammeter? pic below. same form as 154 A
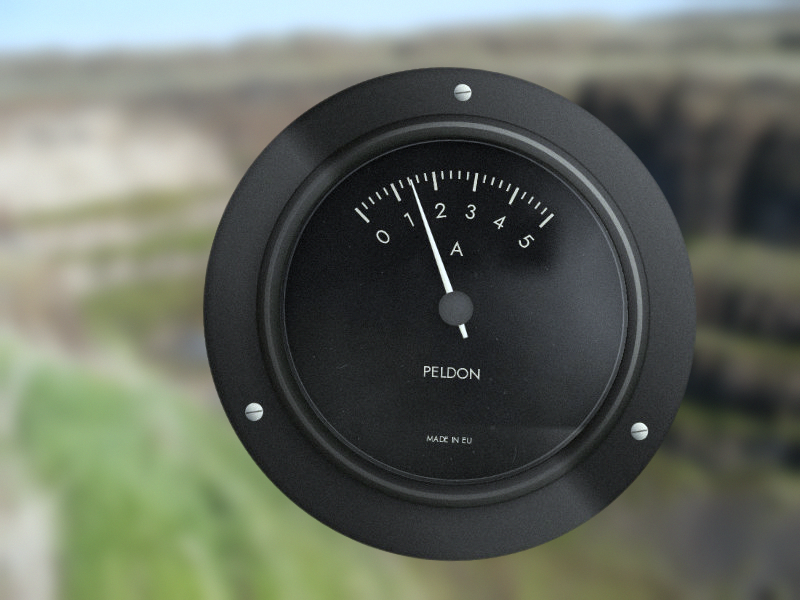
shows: 1.4 A
